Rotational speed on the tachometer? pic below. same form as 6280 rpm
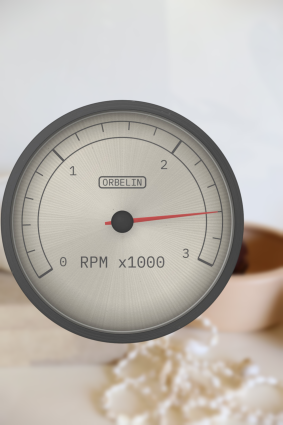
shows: 2600 rpm
